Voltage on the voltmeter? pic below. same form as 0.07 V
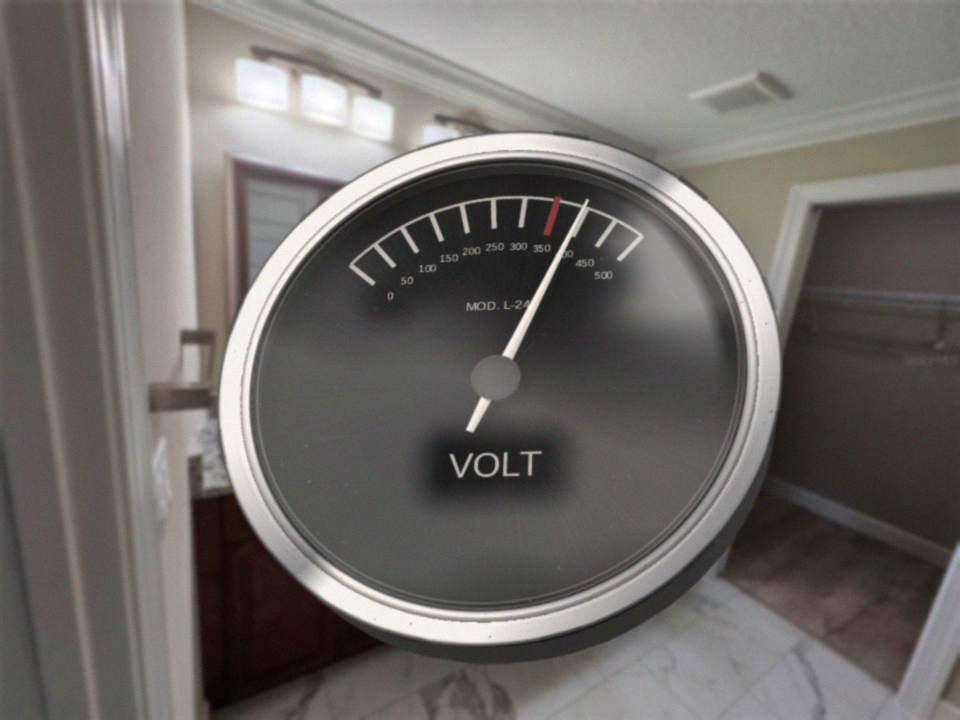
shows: 400 V
